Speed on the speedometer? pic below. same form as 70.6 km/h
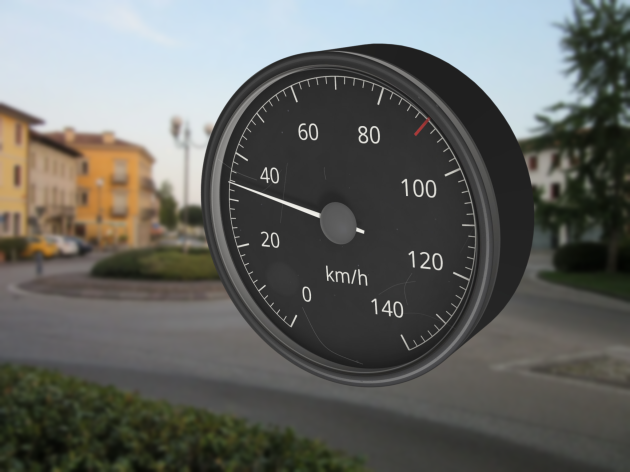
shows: 34 km/h
